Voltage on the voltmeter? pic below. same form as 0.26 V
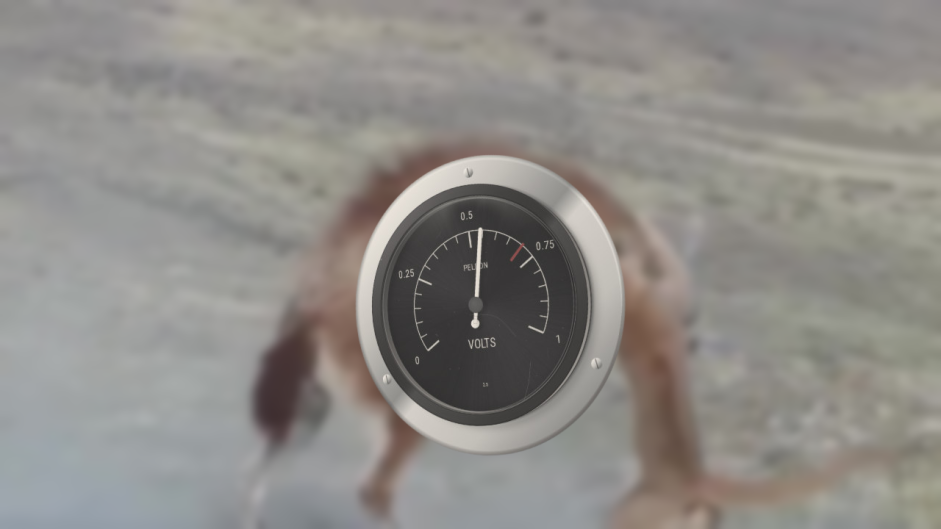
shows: 0.55 V
